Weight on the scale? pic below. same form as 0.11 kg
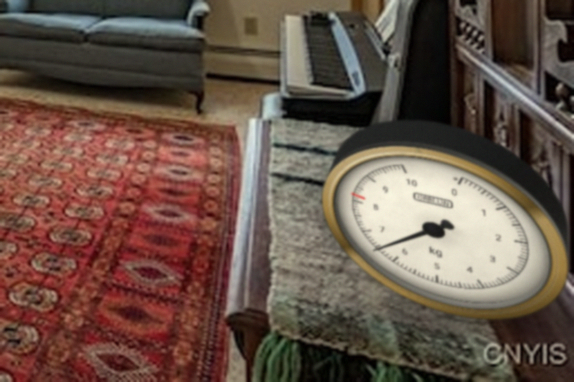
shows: 6.5 kg
